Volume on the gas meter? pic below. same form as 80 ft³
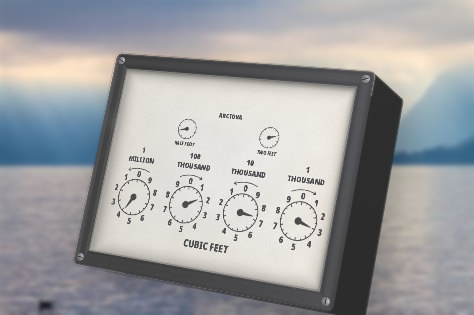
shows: 417300 ft³
